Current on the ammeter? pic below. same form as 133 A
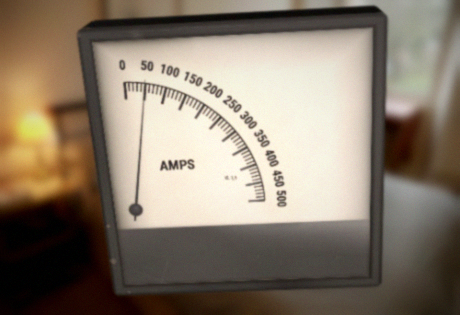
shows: 50 A
